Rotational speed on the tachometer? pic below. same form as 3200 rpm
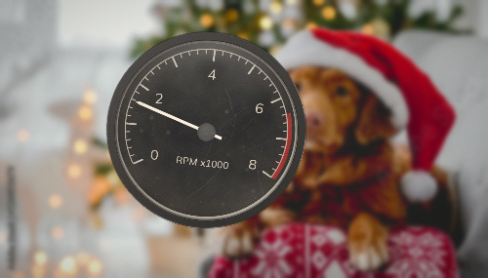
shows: 1600 rpm
